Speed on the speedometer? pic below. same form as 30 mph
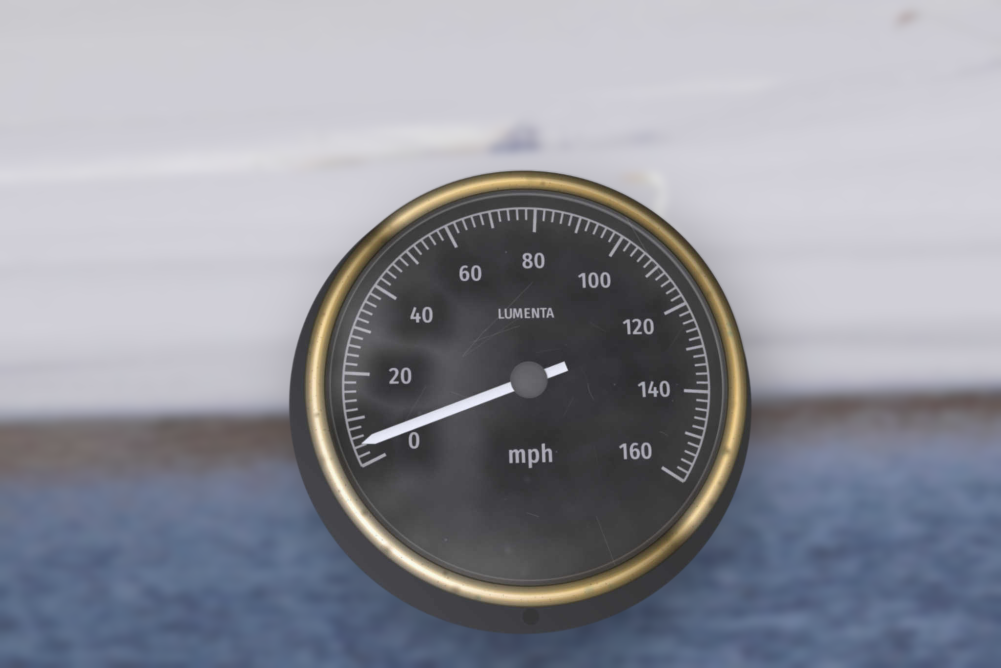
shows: 4 mph
